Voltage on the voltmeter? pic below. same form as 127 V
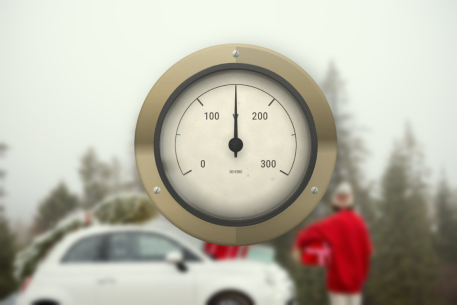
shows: 150 V
